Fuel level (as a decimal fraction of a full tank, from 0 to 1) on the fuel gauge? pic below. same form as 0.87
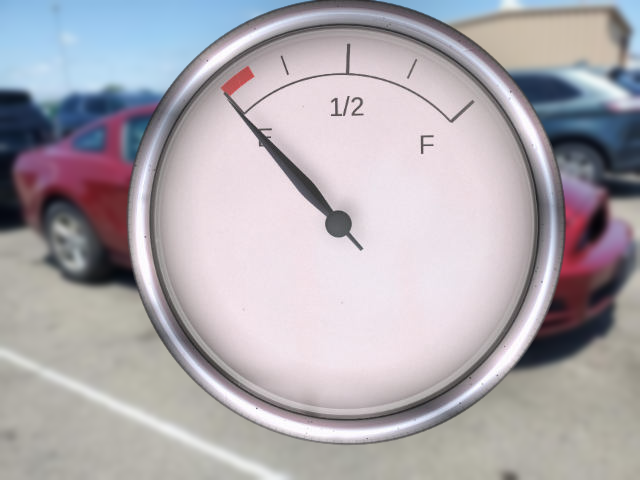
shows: 0
